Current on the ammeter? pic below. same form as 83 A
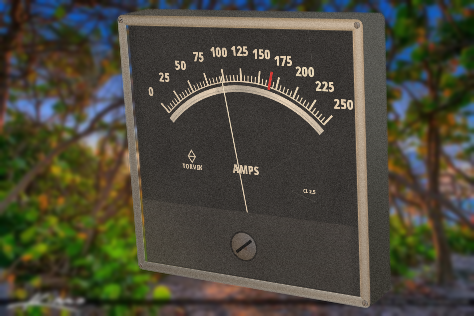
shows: 100 A
